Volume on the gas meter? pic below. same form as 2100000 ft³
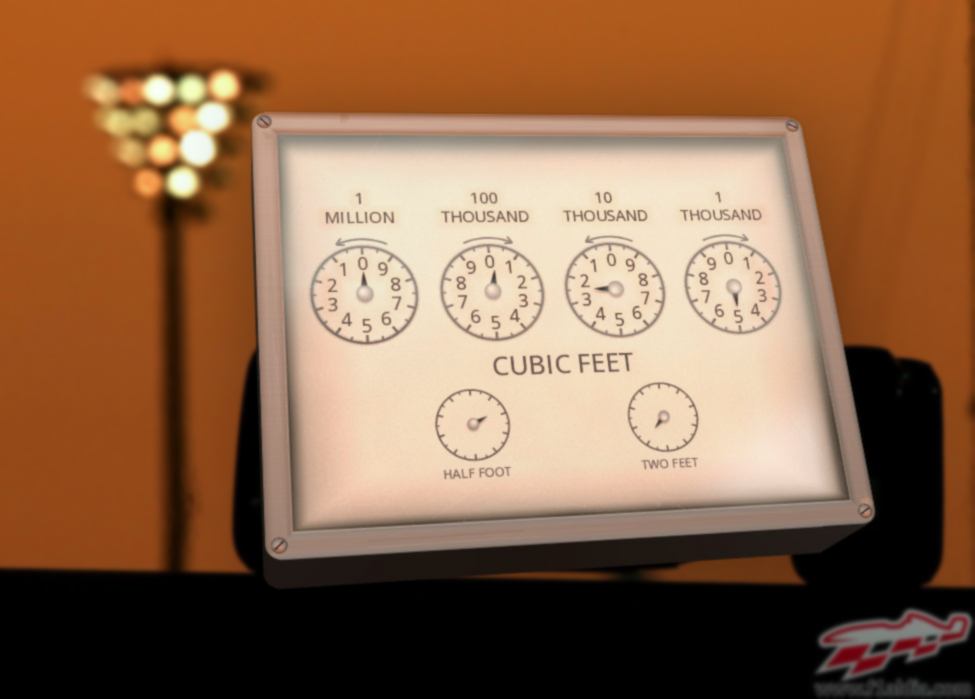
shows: 2500 ft³
